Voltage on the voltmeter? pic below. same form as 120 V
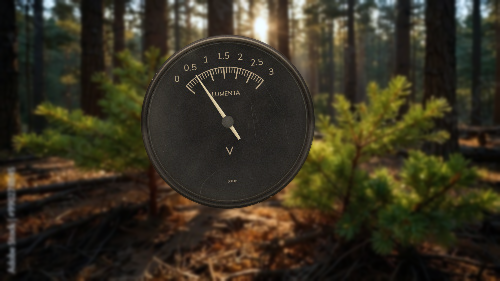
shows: 0.5 V
